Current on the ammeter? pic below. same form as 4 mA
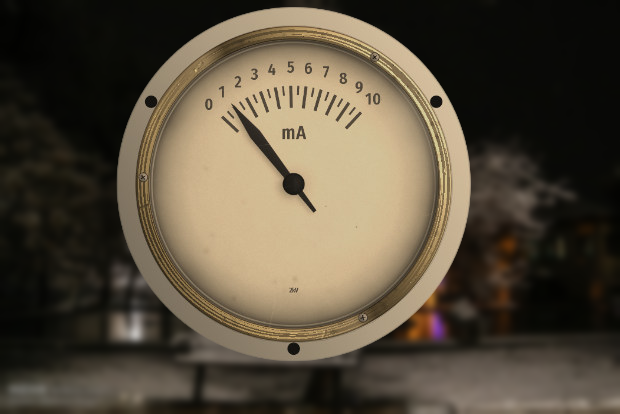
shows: 1 mA
